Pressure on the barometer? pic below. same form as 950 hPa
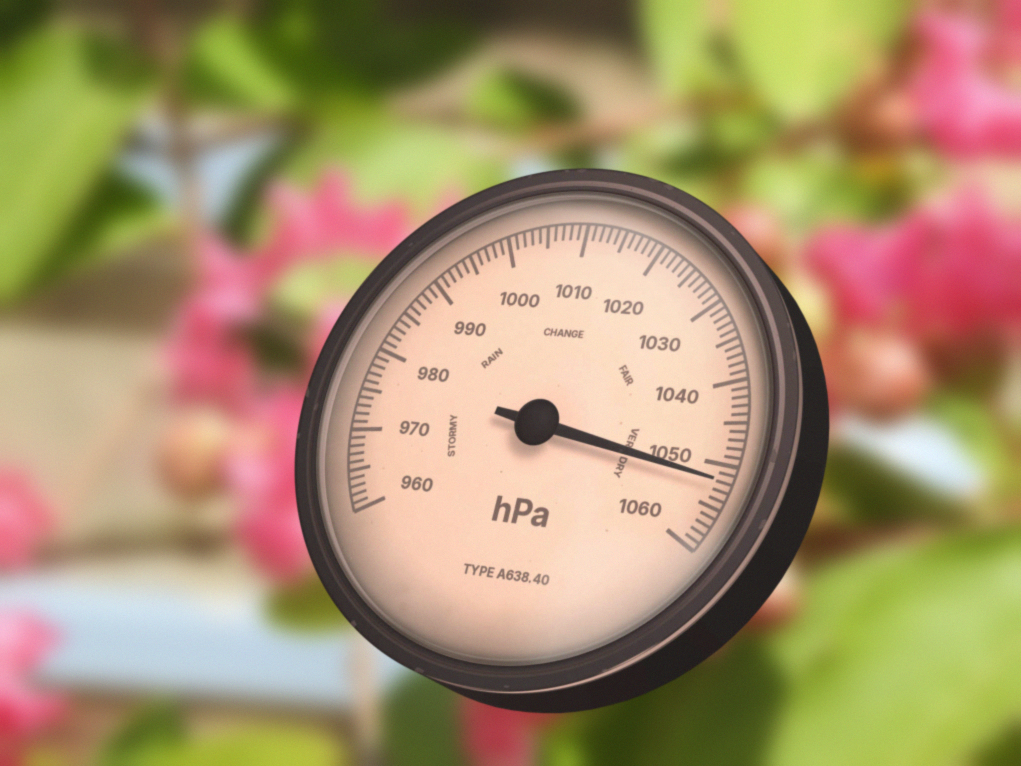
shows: 1052 hPa
